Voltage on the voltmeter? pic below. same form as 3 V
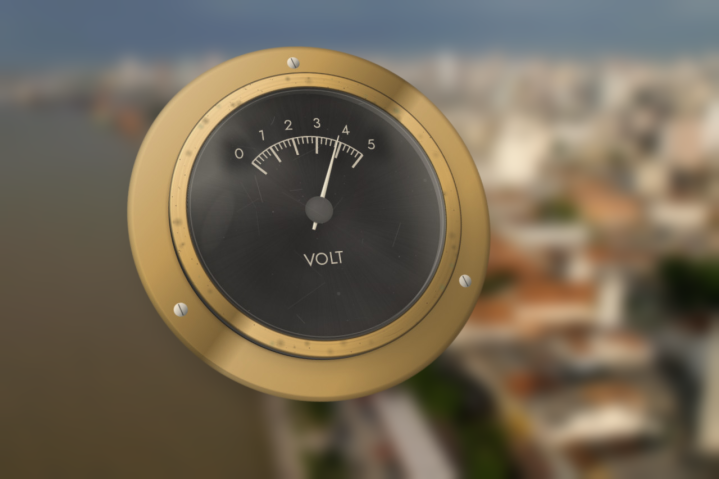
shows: 3.8 V
